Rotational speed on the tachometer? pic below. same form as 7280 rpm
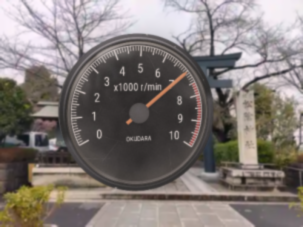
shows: 7000 rpm
